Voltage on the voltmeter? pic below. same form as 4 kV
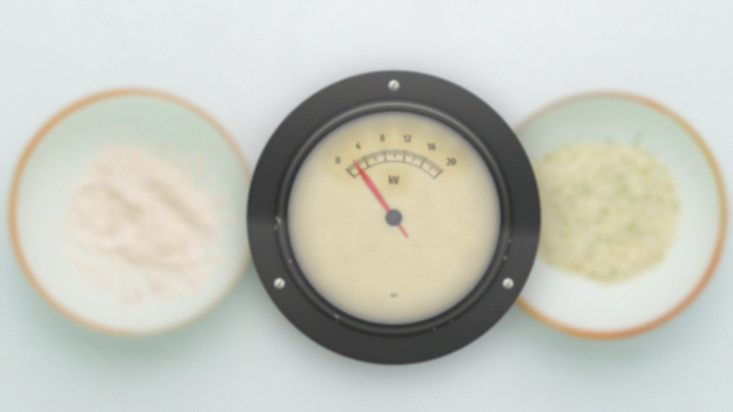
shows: 2 kV
